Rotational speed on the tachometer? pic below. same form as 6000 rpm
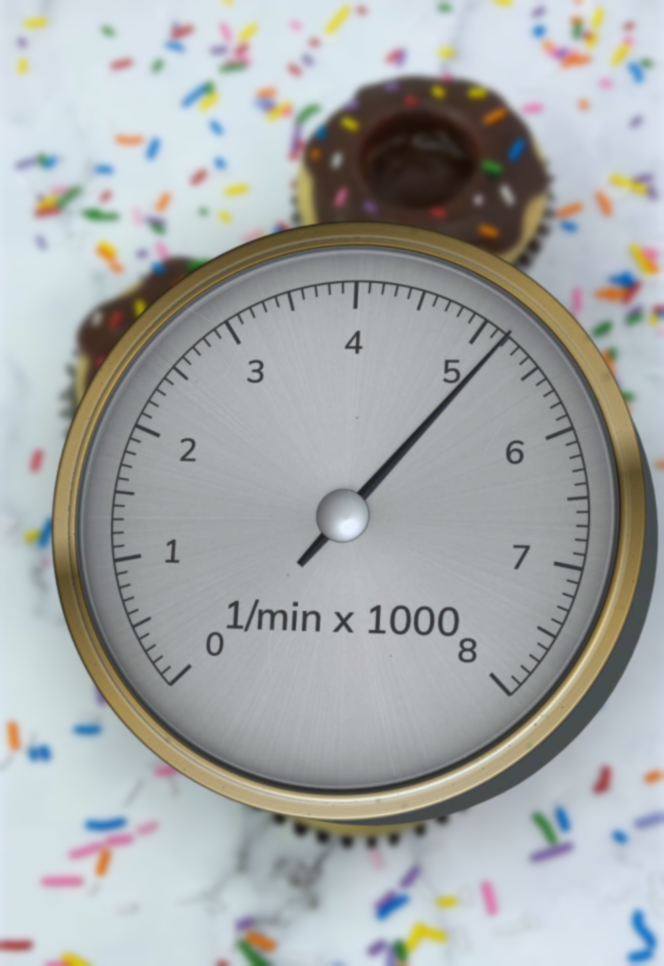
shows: 5200 rpm
